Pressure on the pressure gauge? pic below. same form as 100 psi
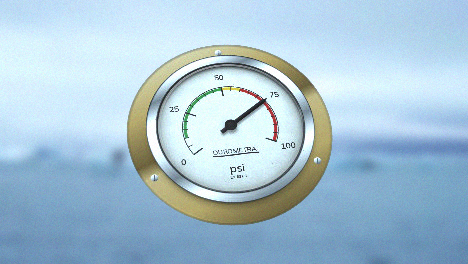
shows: 75 psi
